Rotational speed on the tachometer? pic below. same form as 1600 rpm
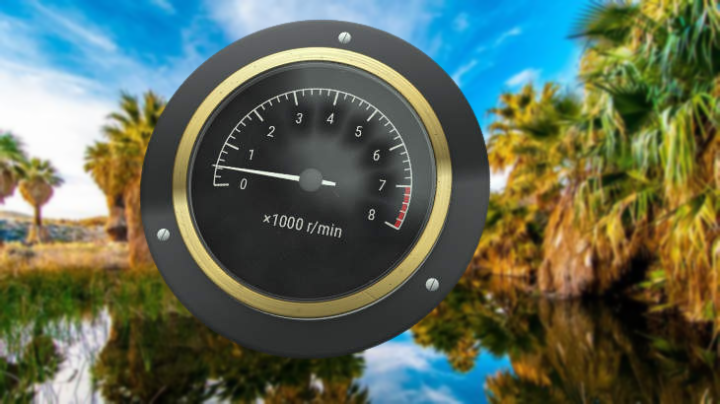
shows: 400 rpm
